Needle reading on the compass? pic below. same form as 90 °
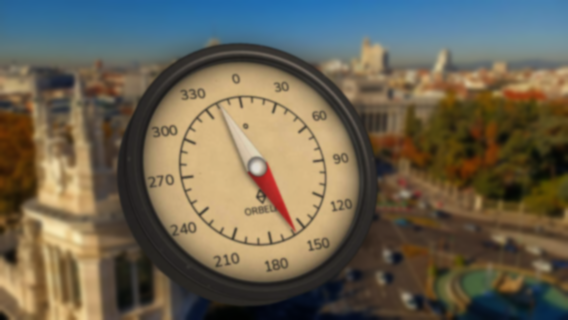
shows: 160 °
